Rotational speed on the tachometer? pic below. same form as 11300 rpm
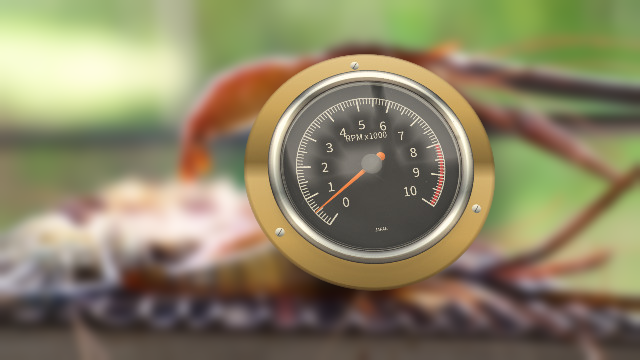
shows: 500 rpm
